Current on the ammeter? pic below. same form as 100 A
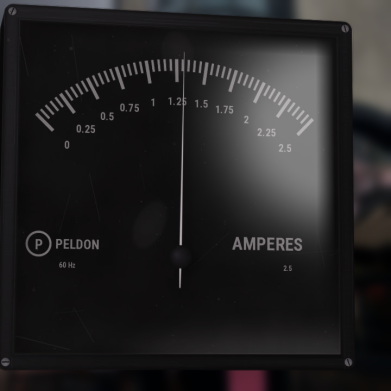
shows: 1.3 A
